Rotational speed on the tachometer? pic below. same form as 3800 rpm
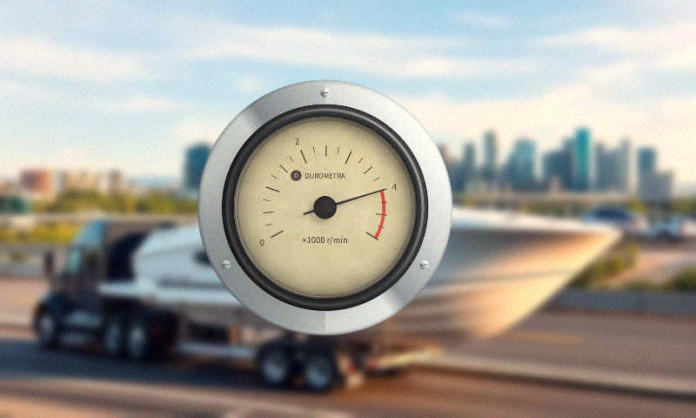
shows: 4000 rpm
